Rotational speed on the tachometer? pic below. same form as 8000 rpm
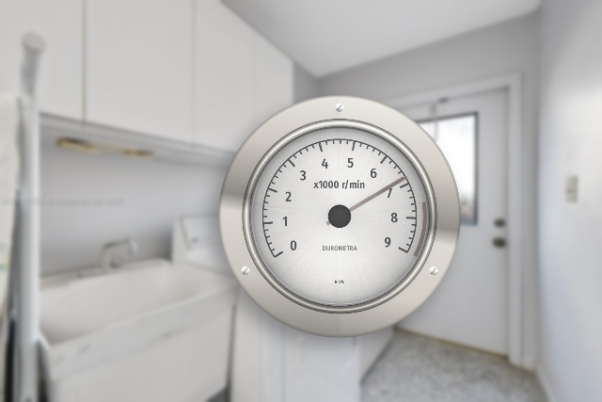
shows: 6800 rpm
